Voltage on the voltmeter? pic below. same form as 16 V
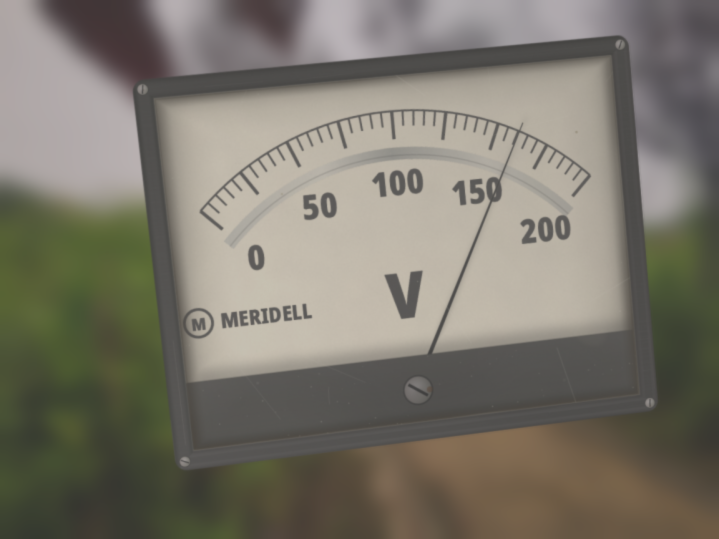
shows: 160 V
